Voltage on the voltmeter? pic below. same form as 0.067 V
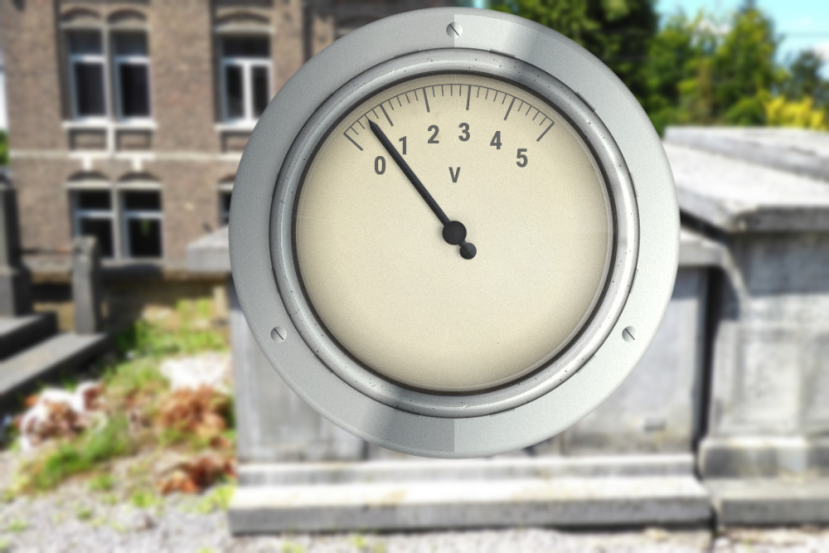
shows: 0.6 V
